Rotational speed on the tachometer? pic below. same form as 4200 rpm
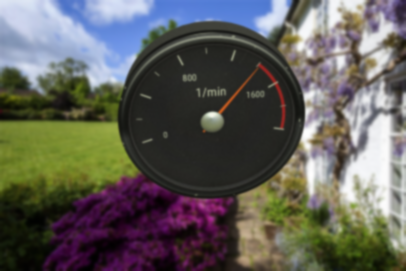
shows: 1400 rpm
